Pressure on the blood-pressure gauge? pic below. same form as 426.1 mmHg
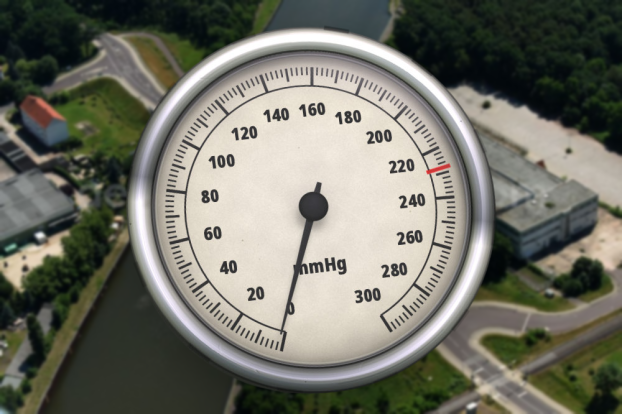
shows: 2 mmHg
